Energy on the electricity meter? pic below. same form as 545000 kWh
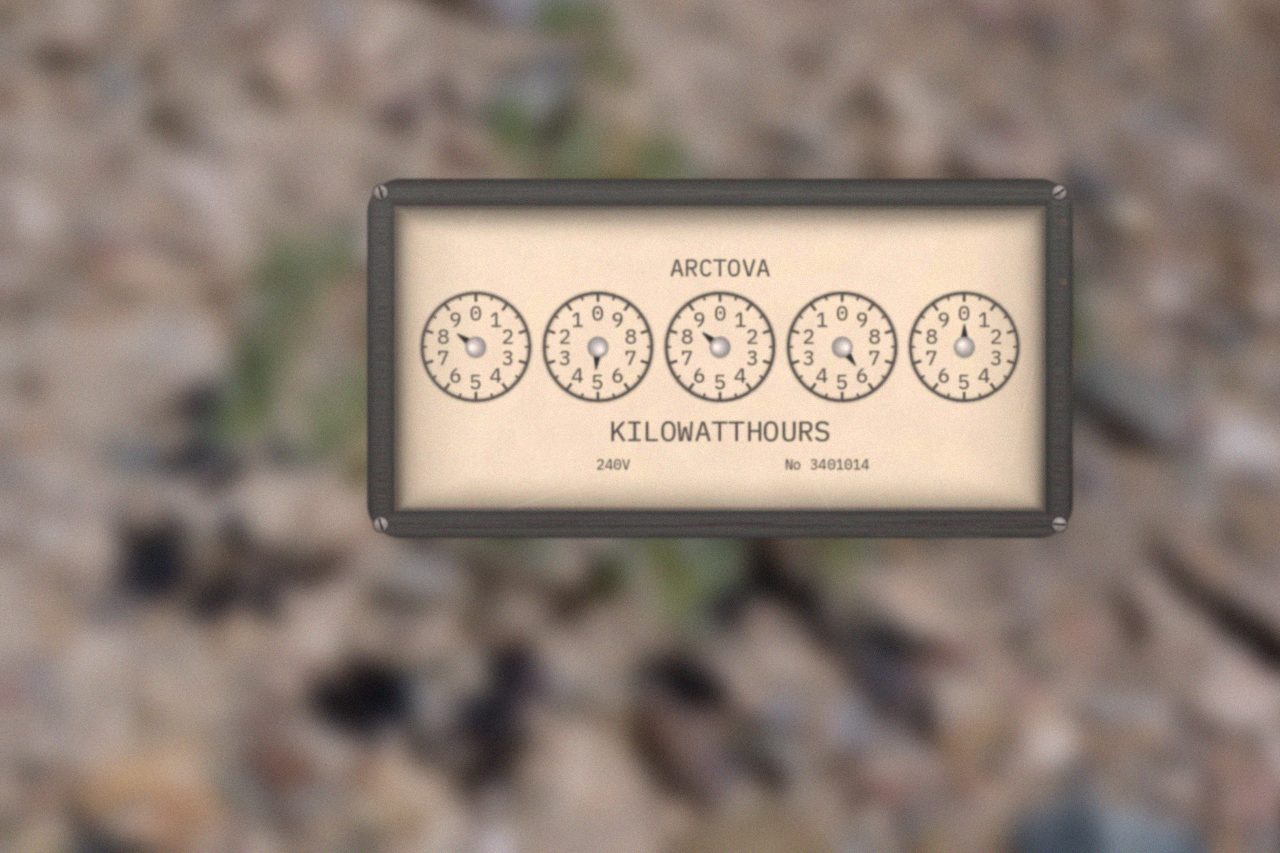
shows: 84860 kWh
